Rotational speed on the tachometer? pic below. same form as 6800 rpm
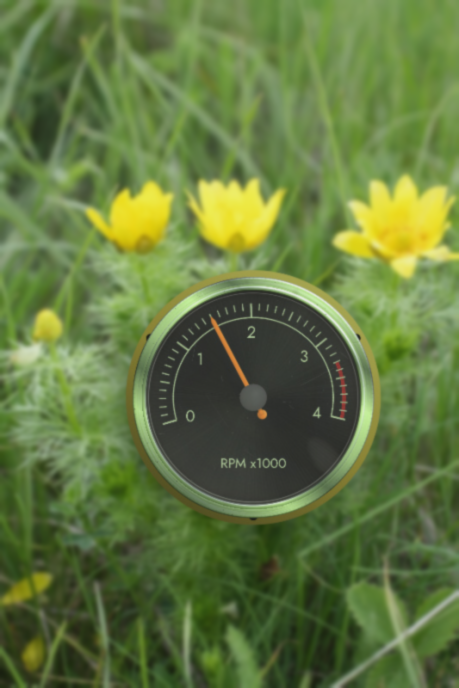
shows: 1500 rpm
